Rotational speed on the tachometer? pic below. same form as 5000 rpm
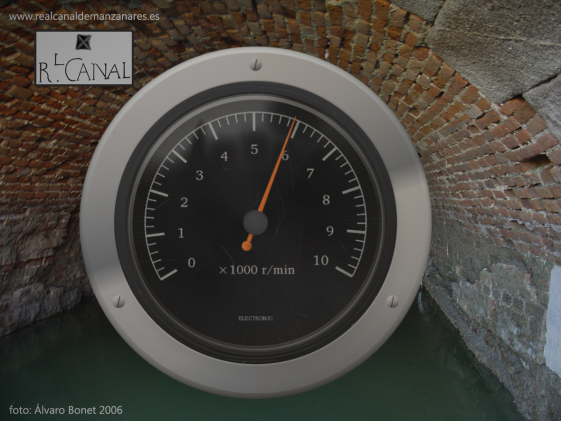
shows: 5900 rpm
